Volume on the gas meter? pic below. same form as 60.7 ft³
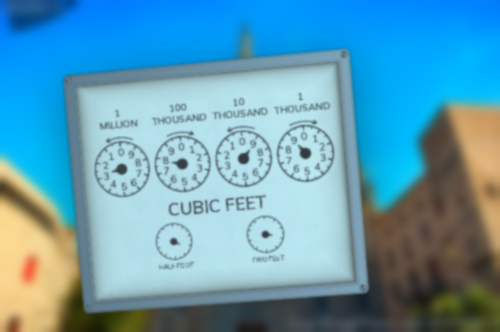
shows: 278900 ft³
